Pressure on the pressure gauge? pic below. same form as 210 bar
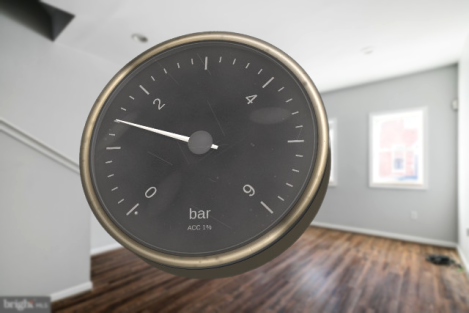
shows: 1.4 bar
